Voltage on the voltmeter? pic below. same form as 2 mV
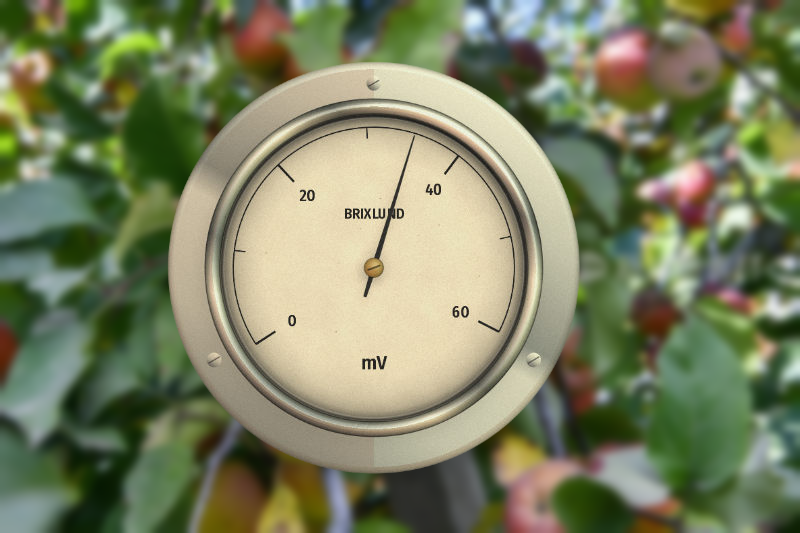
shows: 35 mV
